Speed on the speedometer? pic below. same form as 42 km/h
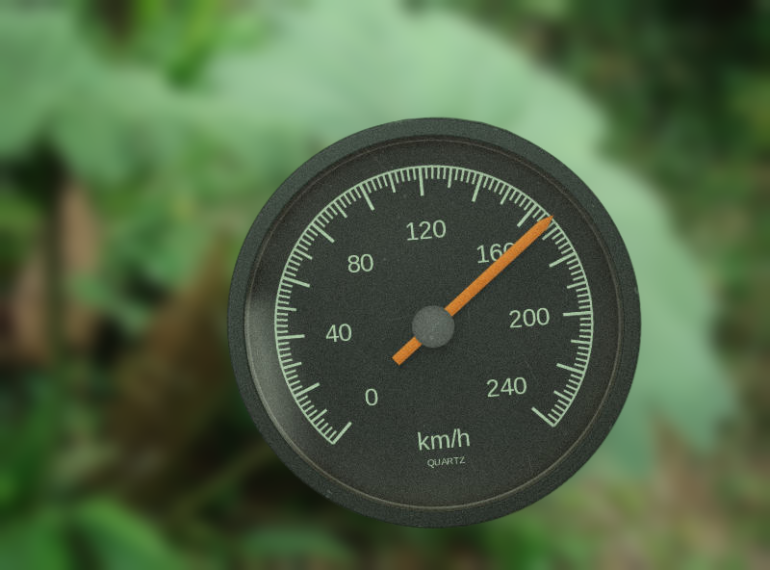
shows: 166 km/h
